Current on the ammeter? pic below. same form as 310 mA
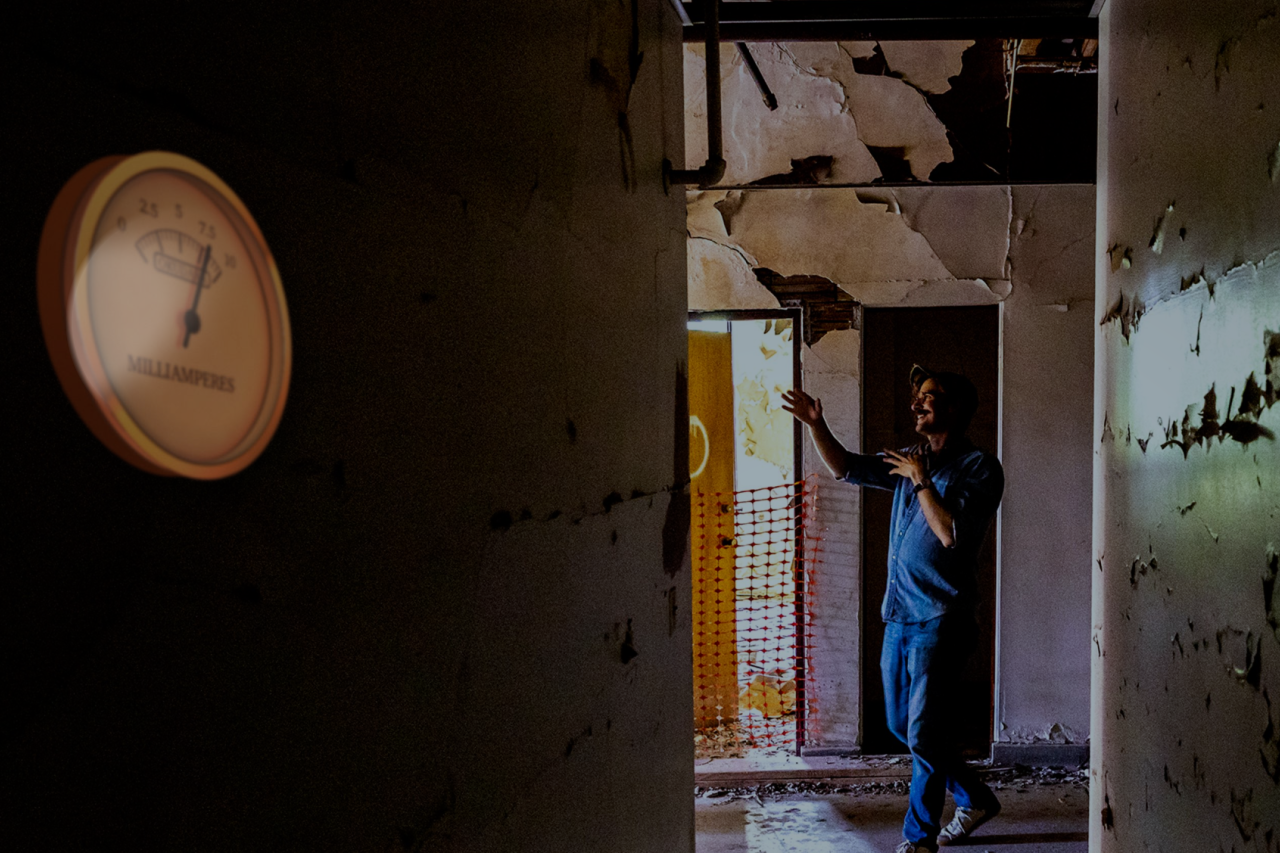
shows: 7.5 mA
